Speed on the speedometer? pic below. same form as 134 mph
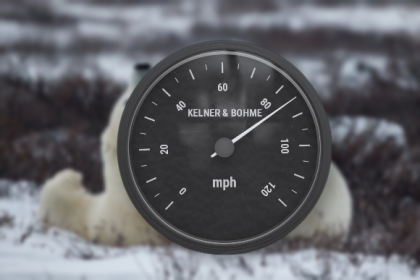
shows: 85 mph
